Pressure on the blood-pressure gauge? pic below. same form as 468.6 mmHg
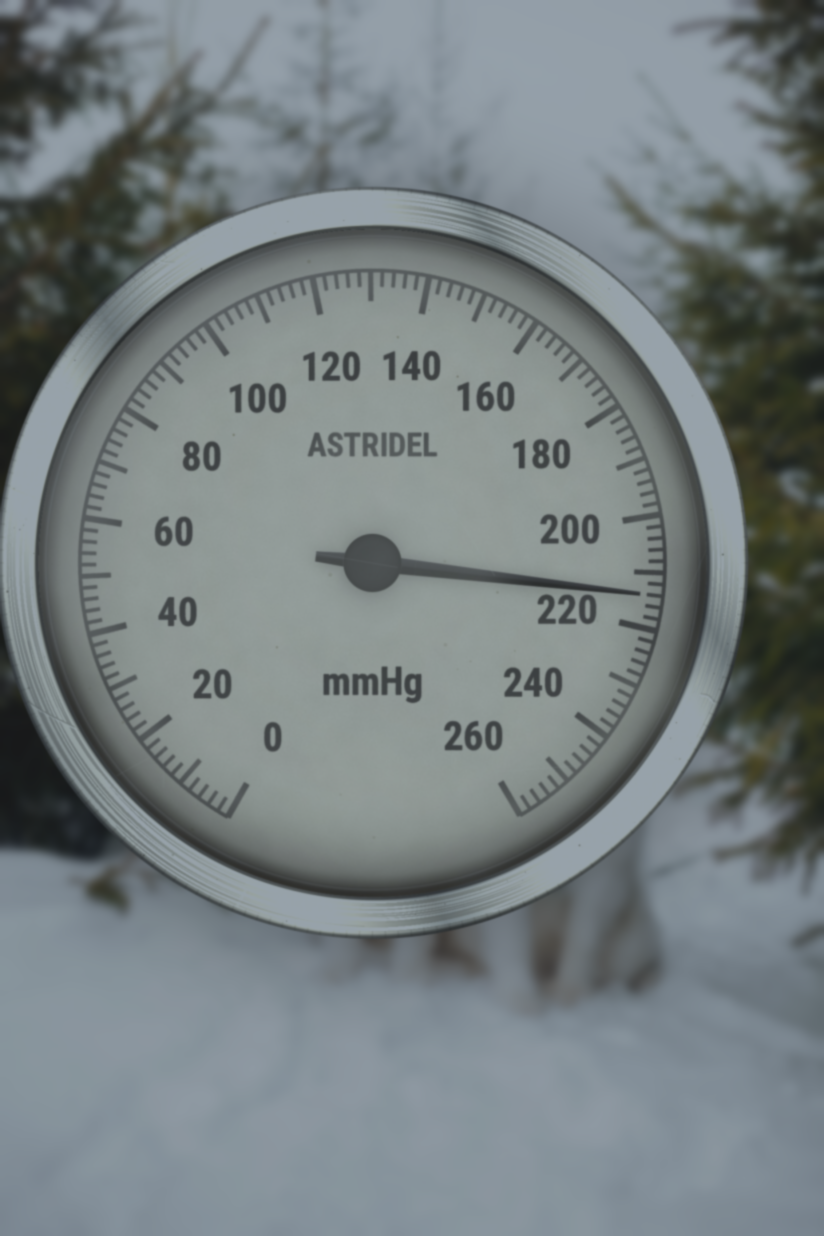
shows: 214 mmHg
